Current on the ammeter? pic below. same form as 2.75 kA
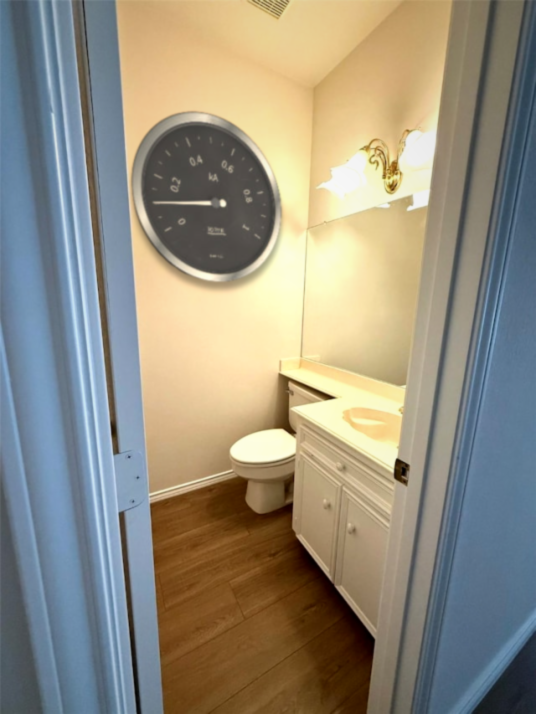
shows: 0.1 kA
